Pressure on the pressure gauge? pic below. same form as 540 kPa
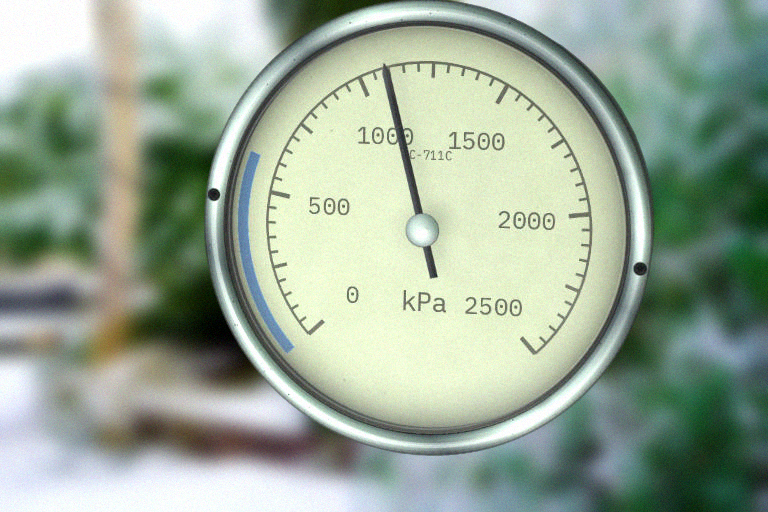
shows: 1100 kPa
